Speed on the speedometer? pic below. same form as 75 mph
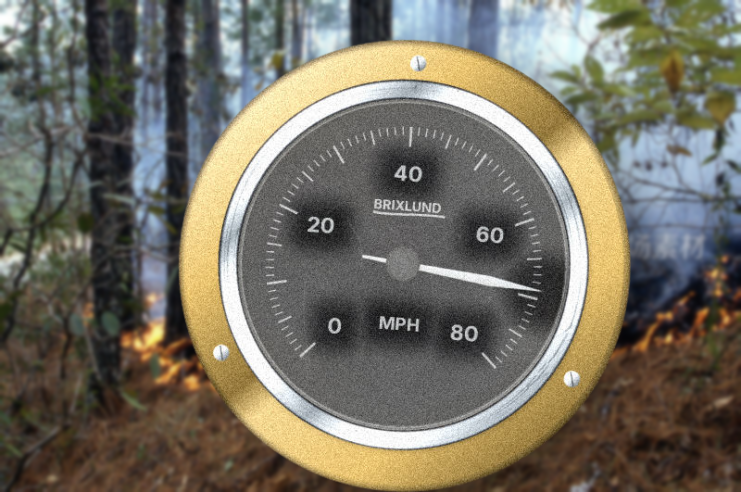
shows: 69 mph
